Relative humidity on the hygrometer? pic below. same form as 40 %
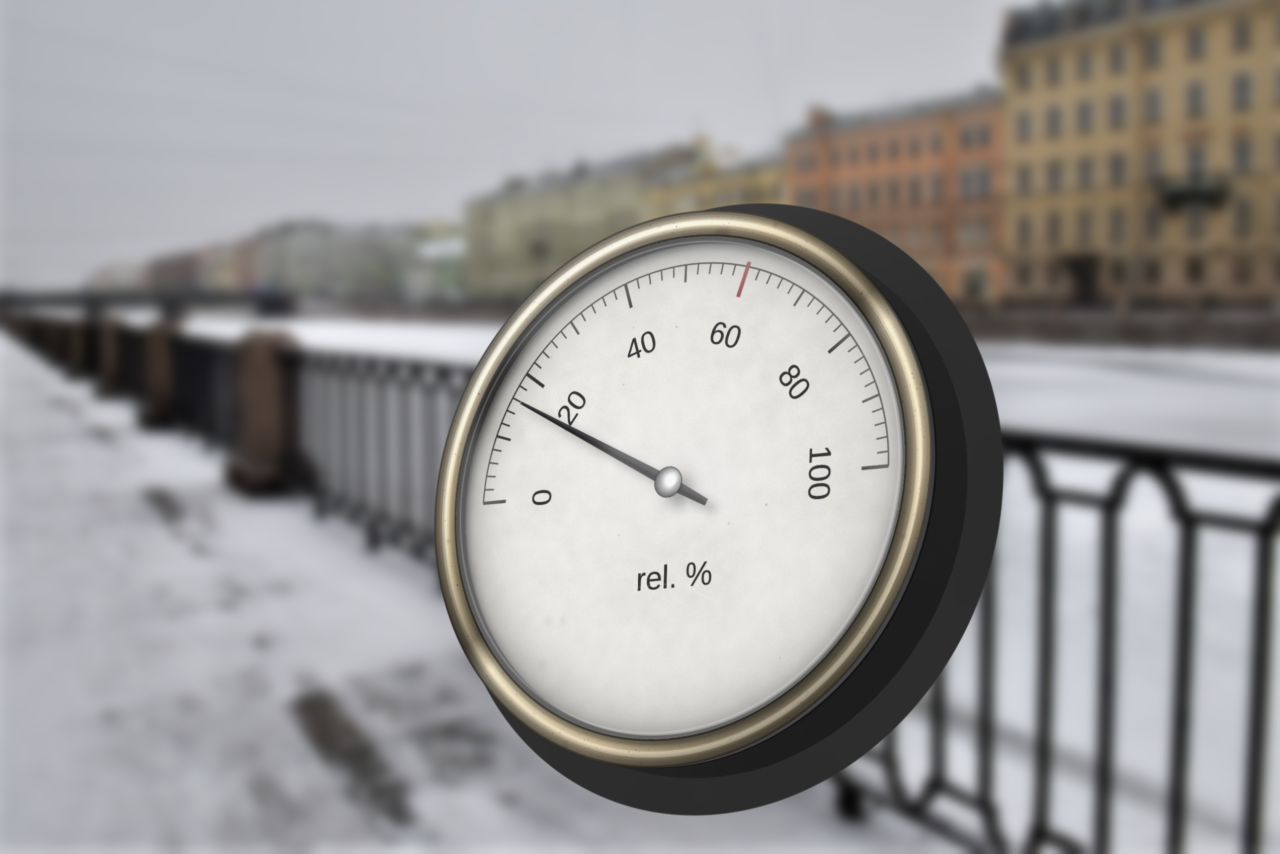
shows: 16 %
